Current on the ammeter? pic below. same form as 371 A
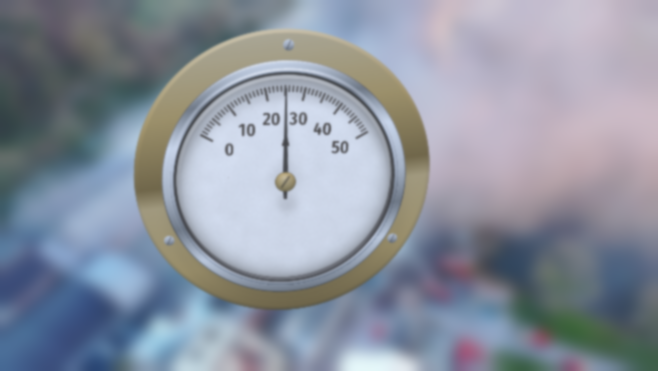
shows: 25 A
